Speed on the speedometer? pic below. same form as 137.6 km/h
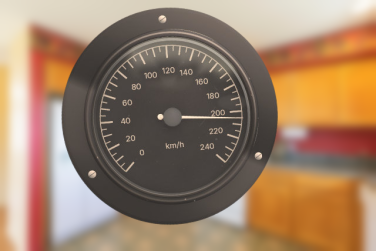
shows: 205 km/h
